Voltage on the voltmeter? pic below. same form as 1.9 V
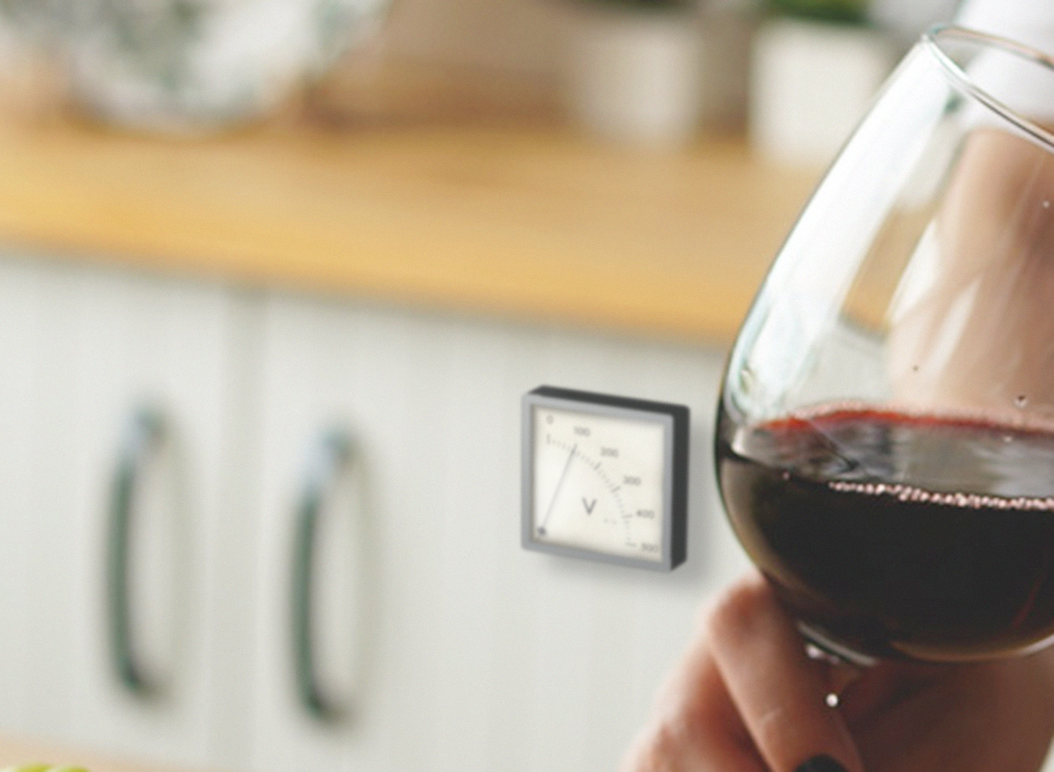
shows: 100 V
